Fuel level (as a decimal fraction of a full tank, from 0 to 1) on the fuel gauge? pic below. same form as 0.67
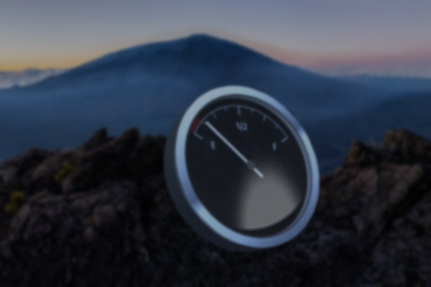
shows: 0.125
